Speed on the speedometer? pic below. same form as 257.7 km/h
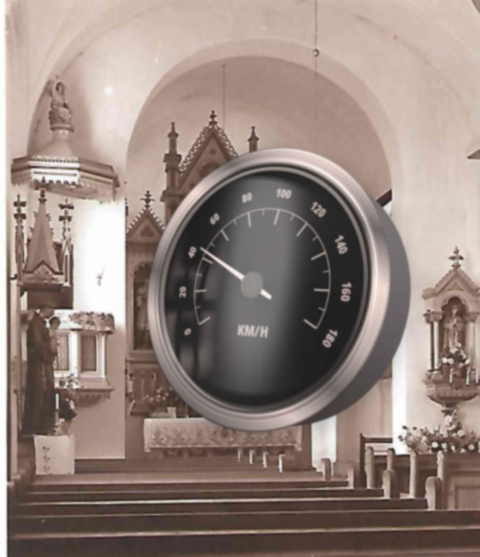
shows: 45 km/h
